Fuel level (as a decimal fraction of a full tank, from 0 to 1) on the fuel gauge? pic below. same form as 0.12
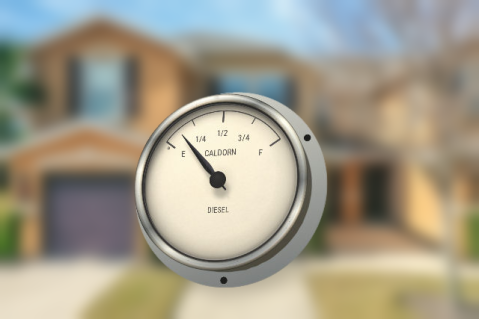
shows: 0.125
